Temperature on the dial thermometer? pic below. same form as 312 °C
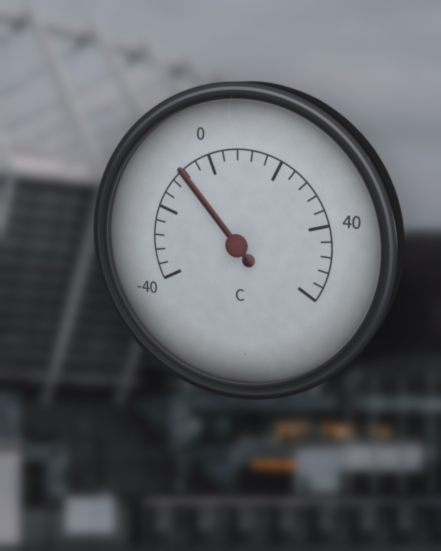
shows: -8 °C
